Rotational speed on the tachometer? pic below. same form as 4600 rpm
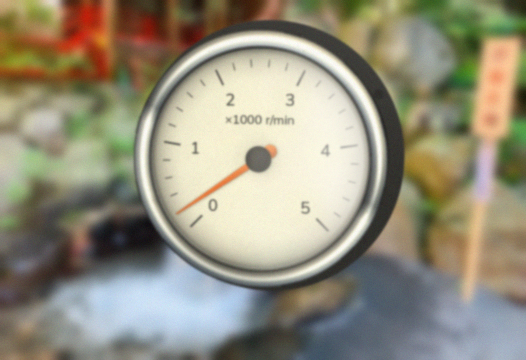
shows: 200 rpm
